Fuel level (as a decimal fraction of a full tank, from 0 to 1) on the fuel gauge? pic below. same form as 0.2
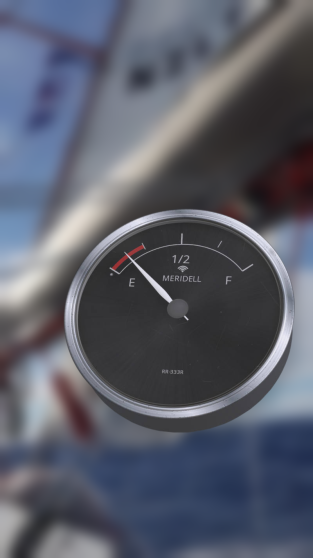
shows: 0.125
